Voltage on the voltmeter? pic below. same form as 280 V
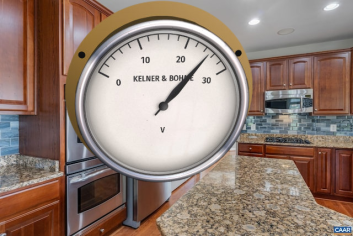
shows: 25 V
